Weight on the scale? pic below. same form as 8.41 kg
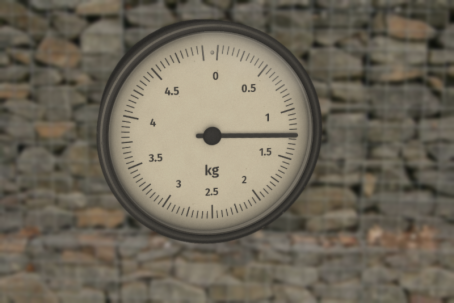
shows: 1.25 kg
